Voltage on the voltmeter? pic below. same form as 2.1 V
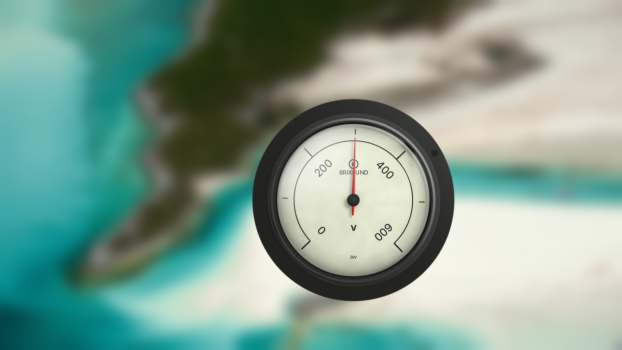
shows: 300 V
